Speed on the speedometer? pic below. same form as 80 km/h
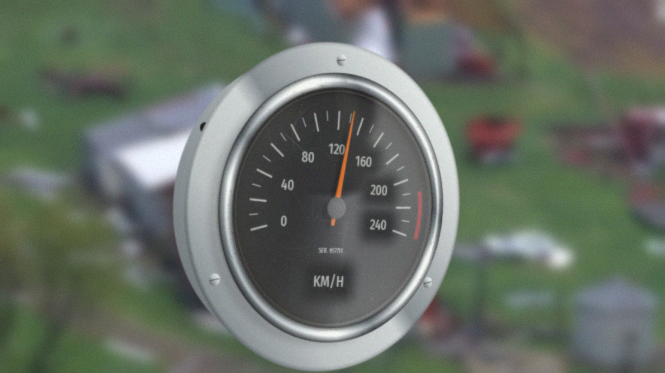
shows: 130 km/h
